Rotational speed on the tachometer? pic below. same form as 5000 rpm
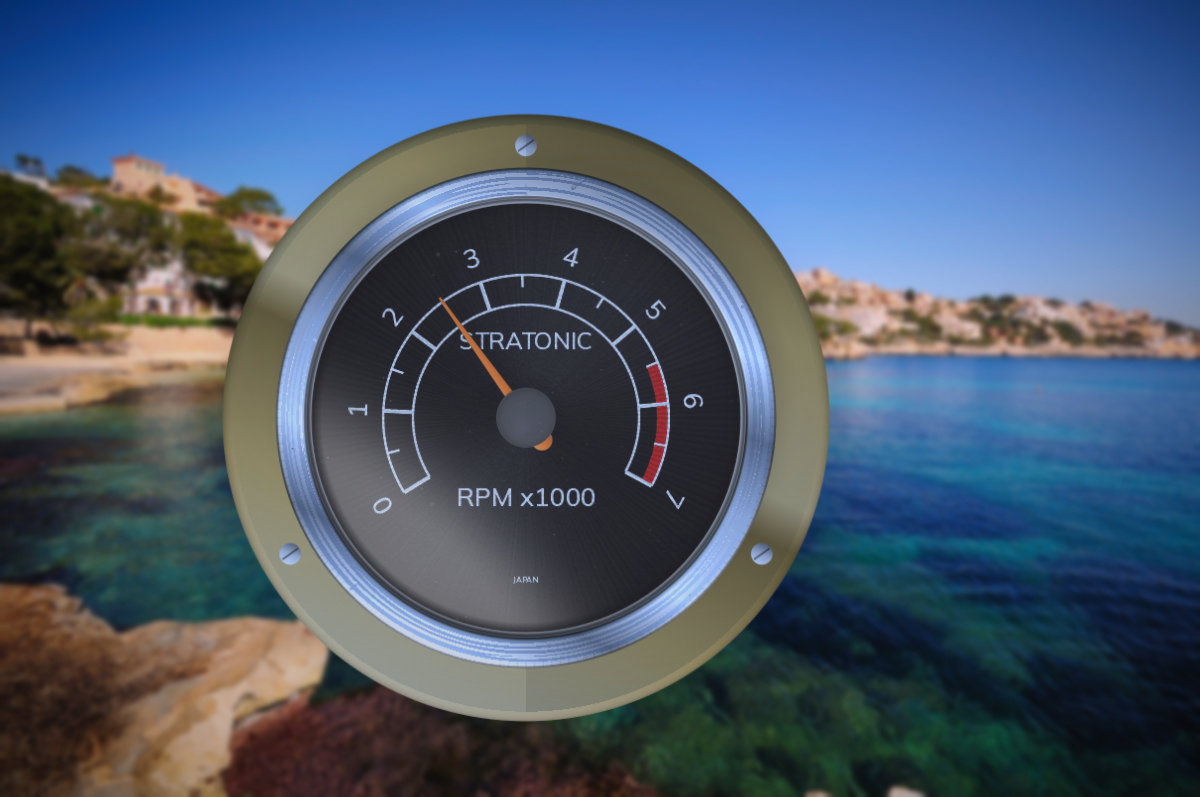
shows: 2500 rpm
